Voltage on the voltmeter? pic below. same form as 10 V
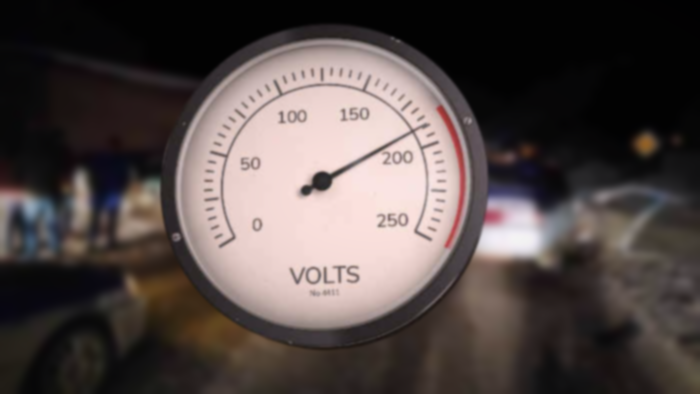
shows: 190 V
